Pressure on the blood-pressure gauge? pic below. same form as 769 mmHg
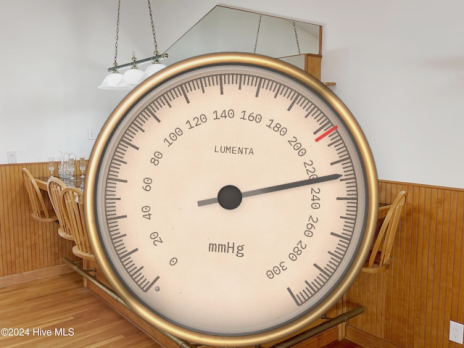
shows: 228 mmHg
